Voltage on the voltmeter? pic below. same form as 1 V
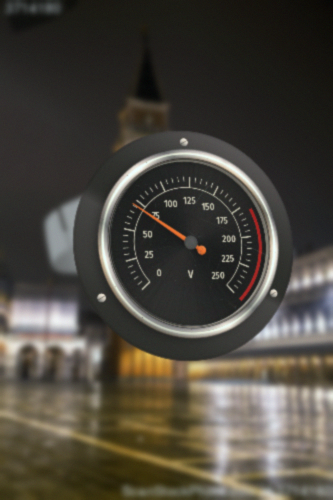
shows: 70 V
